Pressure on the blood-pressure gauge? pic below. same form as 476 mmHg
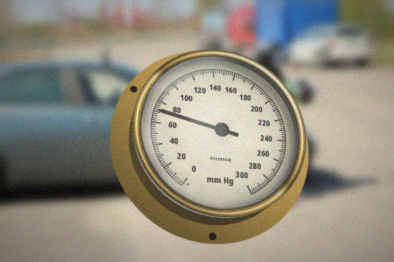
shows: 70 mmHg
